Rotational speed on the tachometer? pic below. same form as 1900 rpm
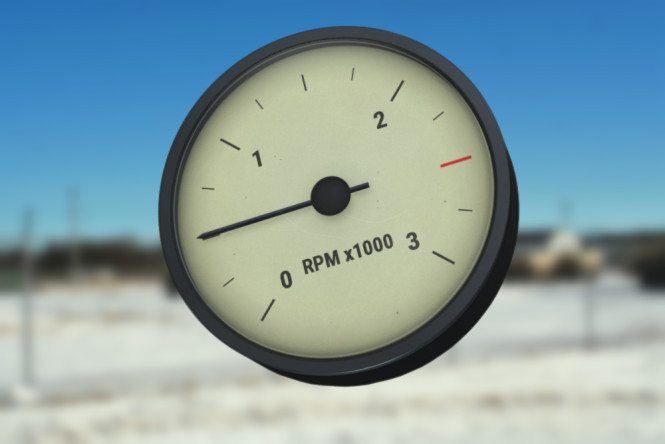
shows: 500 rpm
